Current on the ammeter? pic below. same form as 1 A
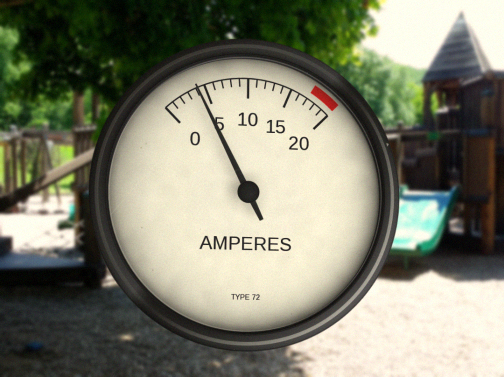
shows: 4 A
